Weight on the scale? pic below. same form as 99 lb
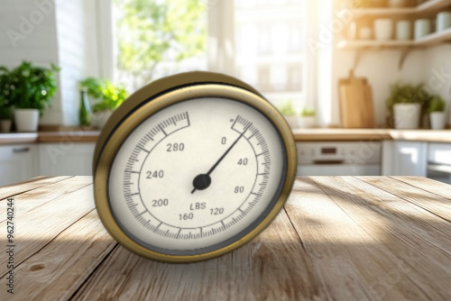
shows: 10 lb
